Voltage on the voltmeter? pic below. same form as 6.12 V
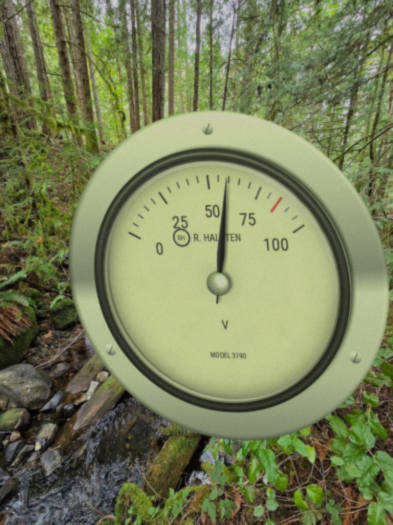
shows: 60 V
